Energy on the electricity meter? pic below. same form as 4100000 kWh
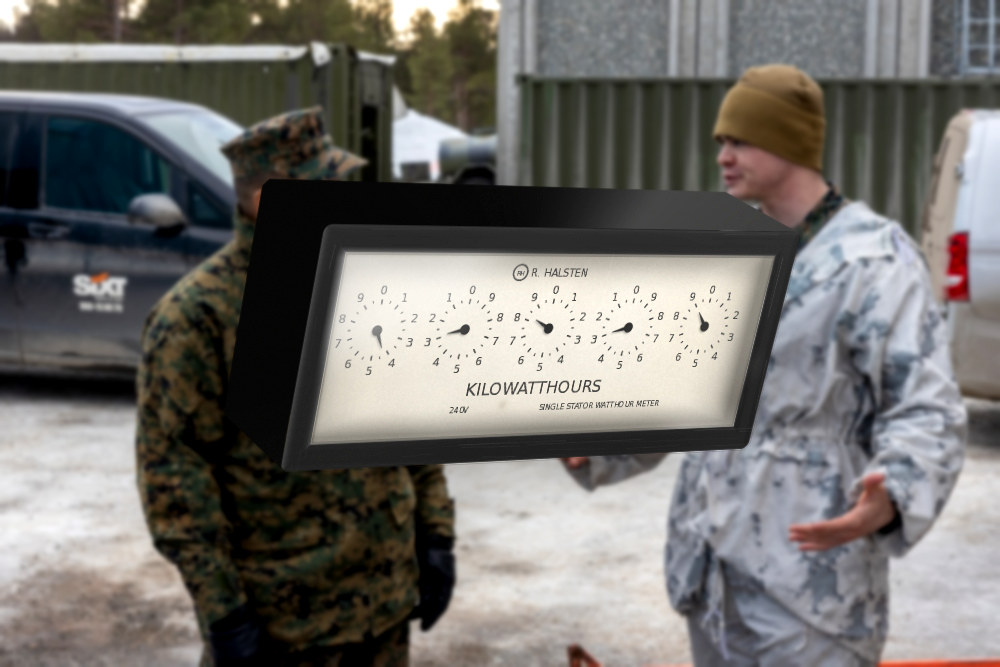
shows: 42829 kWh
